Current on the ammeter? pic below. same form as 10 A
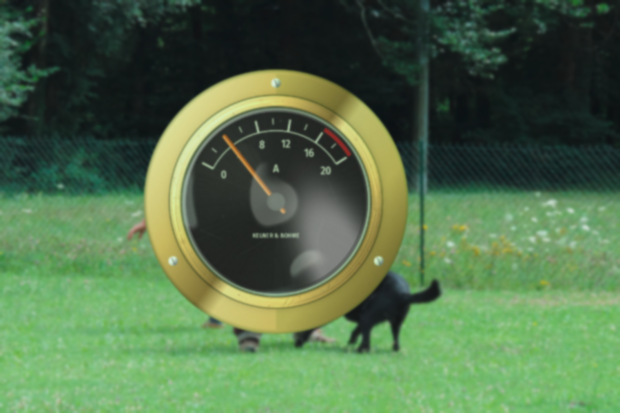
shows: 4 A
